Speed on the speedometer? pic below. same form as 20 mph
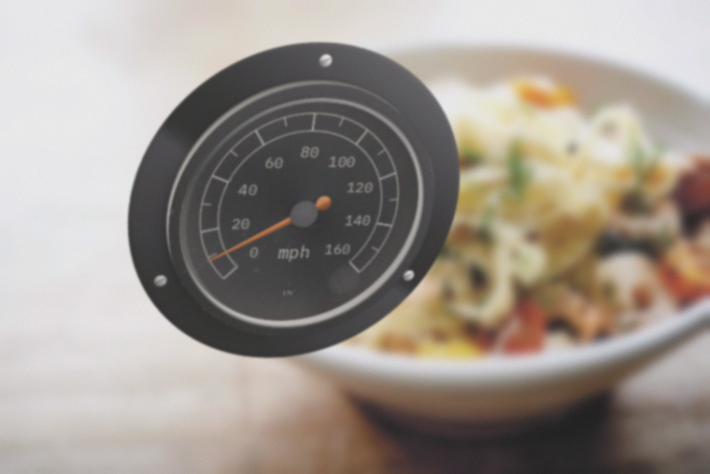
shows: 10 mph
